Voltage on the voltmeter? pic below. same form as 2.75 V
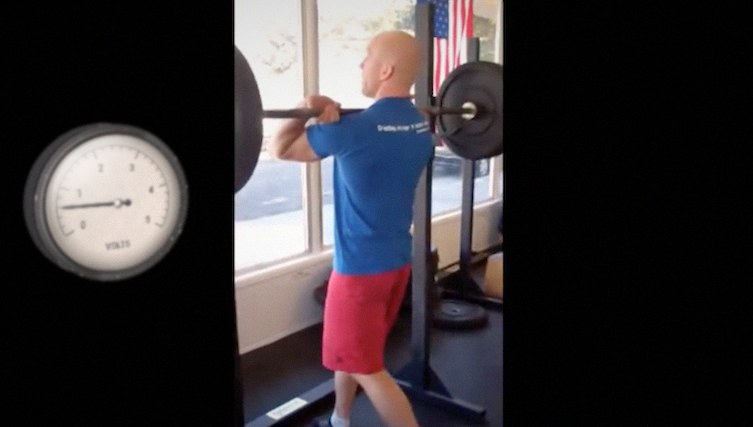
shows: 0.6 V
